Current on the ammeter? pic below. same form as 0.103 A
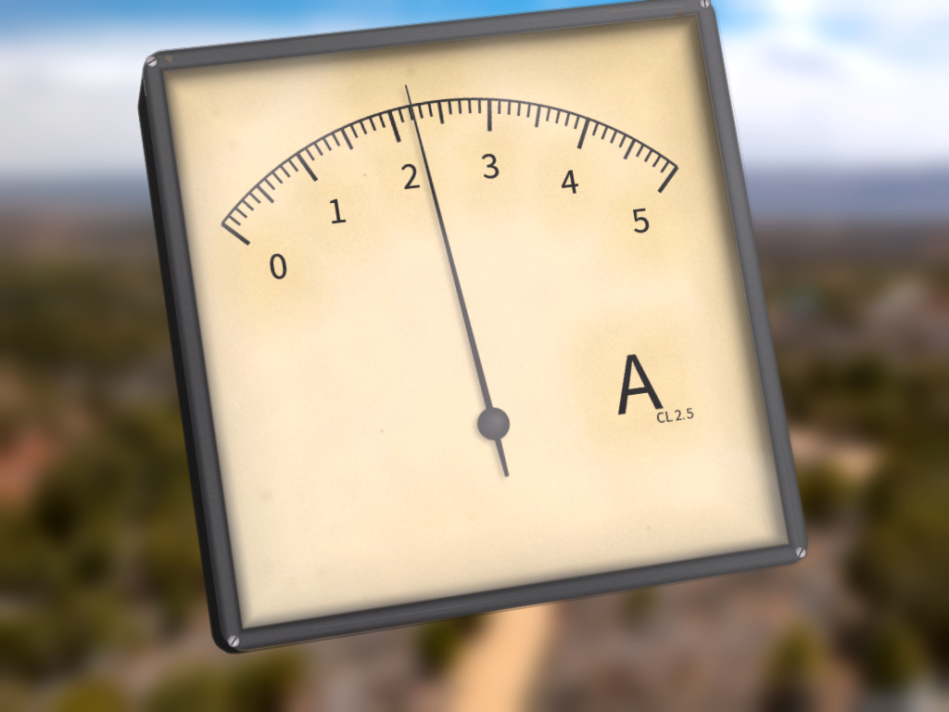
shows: 2.2 A
